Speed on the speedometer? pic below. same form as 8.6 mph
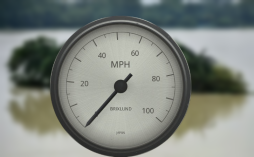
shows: 0 mph
